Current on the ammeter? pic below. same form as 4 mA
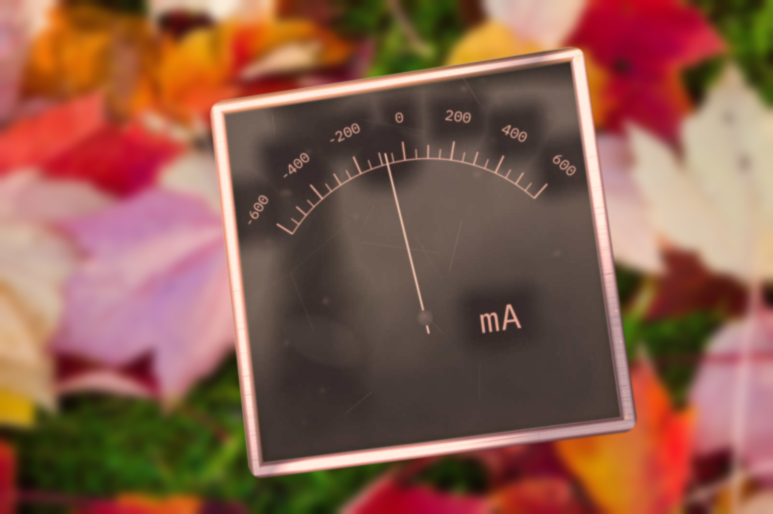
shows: -75 mA
